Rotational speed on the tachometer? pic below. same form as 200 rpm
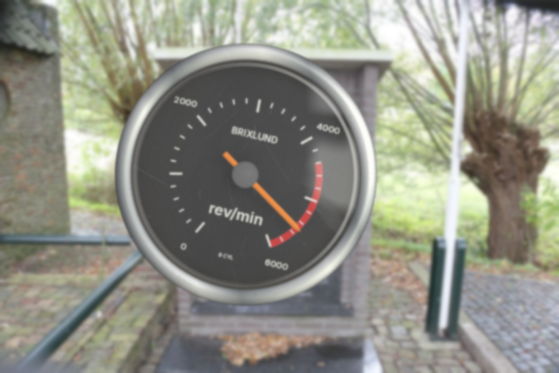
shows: 5500 rpm
